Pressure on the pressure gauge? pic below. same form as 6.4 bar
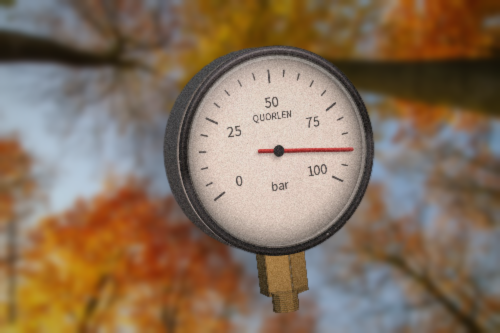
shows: 90 bar
